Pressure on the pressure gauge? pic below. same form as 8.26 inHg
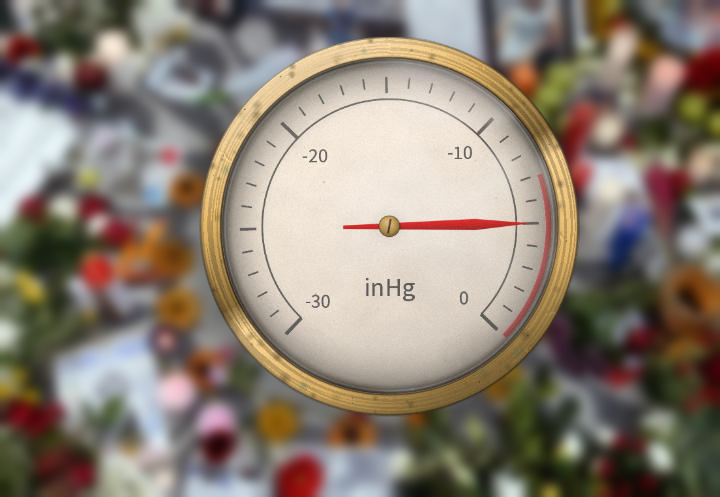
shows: -5 inHg
